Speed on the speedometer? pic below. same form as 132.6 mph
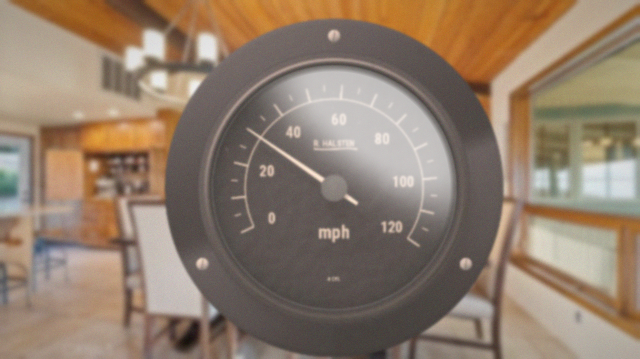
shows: 30 mph
